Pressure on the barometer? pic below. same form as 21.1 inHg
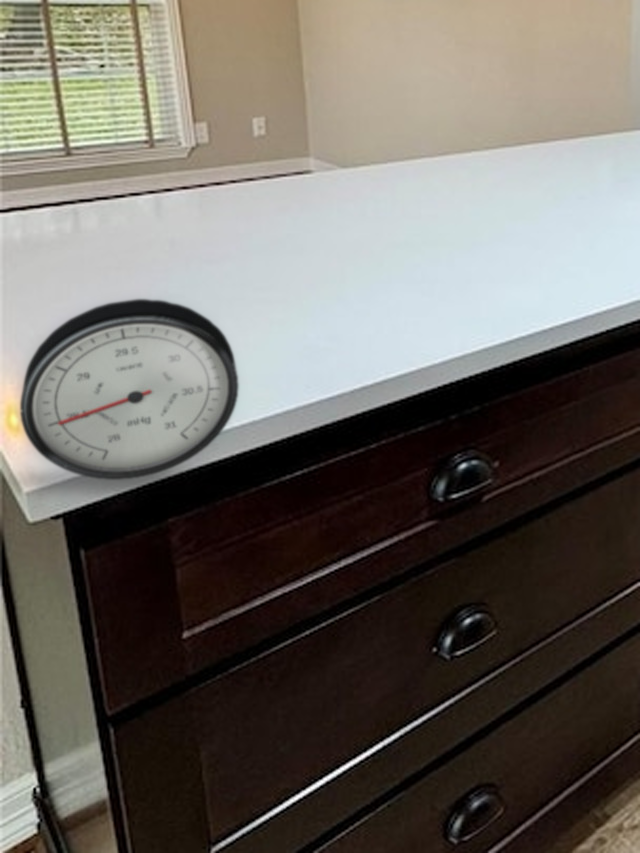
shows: 28.5 inHg
